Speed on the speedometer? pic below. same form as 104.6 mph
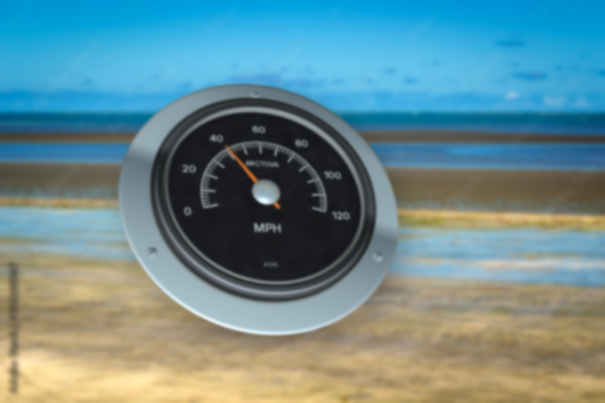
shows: 40 mph
